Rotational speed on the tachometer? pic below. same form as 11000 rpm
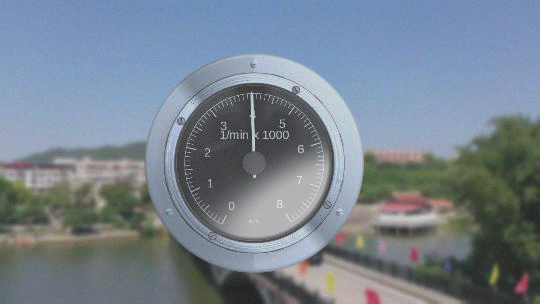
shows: 4000 rpm
